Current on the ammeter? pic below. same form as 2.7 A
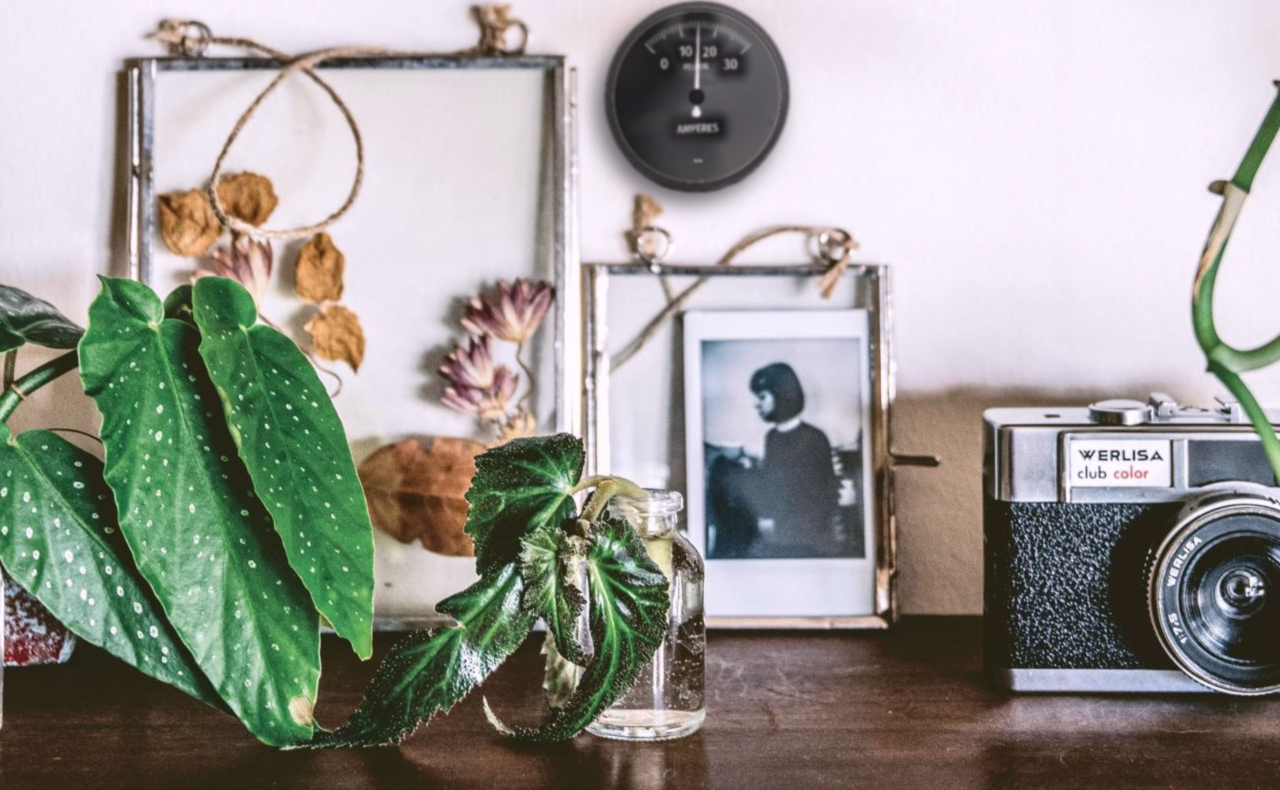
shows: 15 A
